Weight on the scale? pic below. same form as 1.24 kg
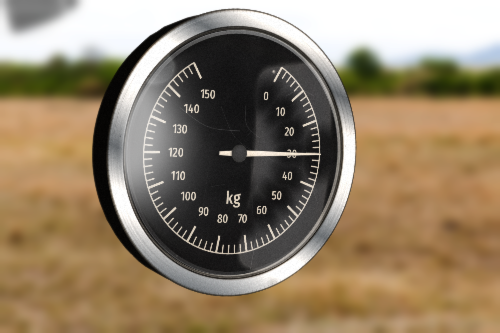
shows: 30 kg
